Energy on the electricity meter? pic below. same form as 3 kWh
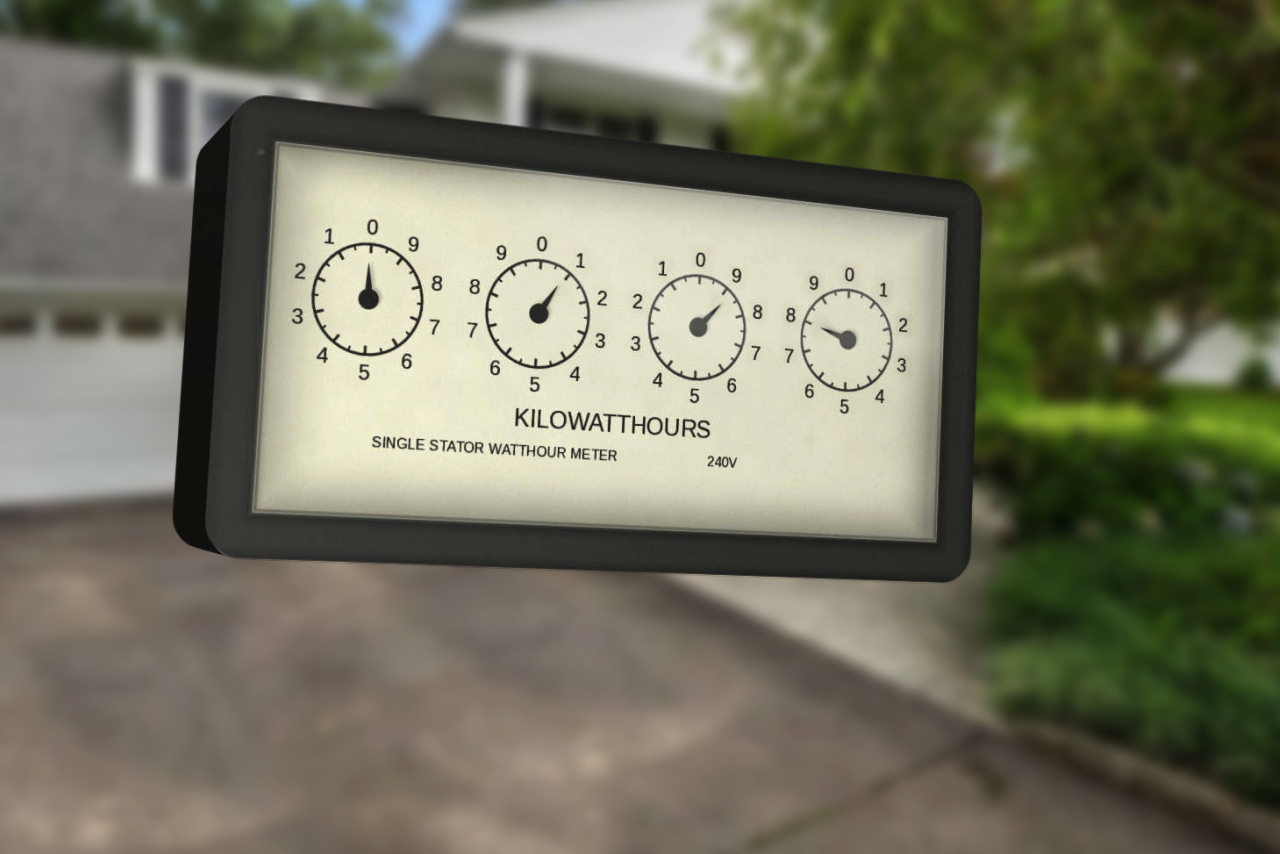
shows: 88 kWh
